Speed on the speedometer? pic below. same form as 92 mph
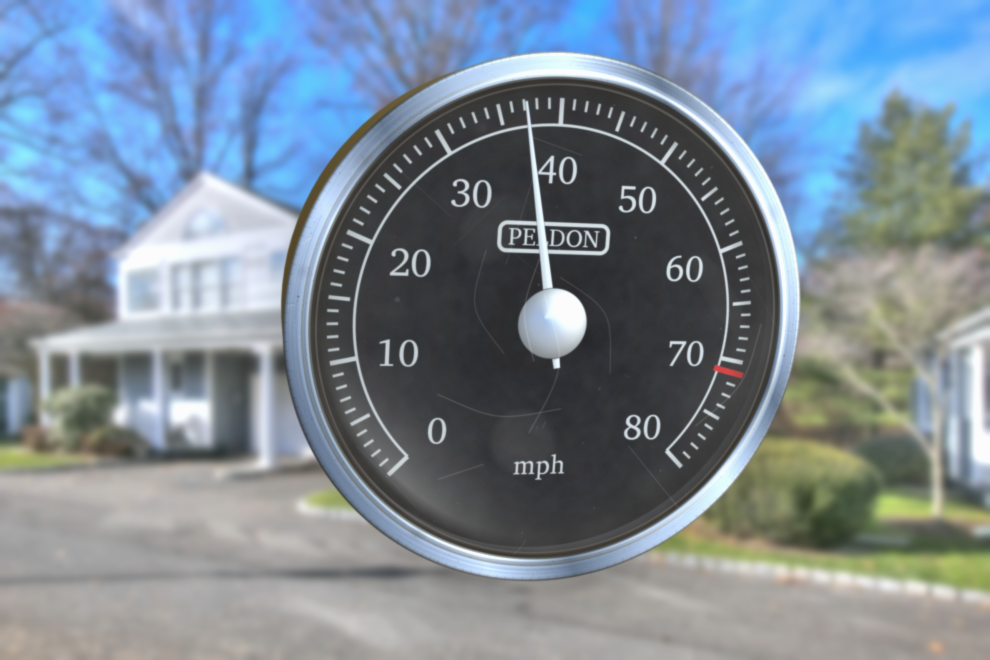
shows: 37 mph
